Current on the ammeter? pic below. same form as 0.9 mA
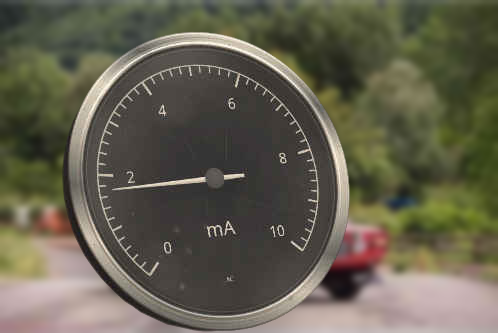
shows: 1.7 mA
